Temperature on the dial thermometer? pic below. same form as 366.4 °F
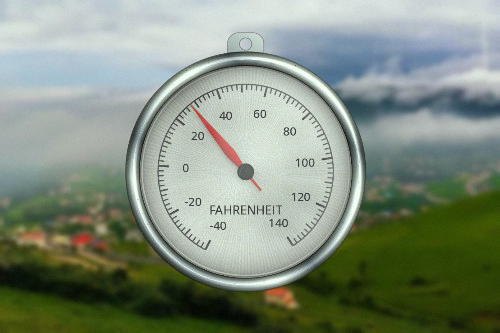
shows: 28 °F
